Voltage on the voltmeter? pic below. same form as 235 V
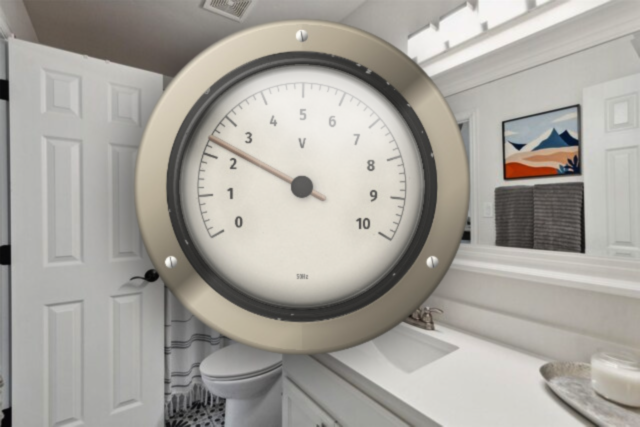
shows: 2.4 V
